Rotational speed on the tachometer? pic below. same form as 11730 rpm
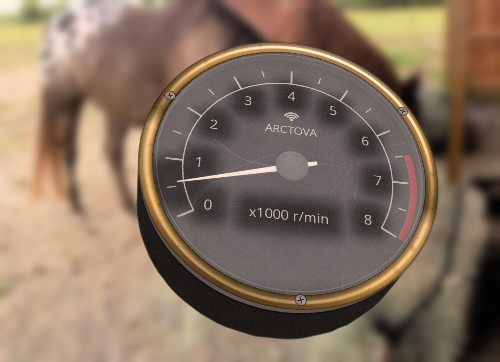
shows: 500 rpm
